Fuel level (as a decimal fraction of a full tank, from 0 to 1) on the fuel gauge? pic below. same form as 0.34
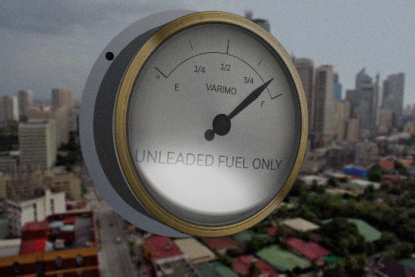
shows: 0.875
